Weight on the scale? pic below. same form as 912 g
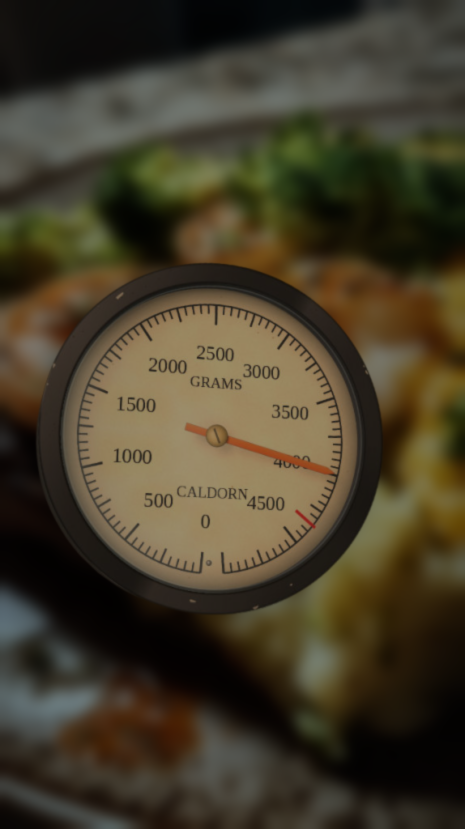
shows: 4000 g
